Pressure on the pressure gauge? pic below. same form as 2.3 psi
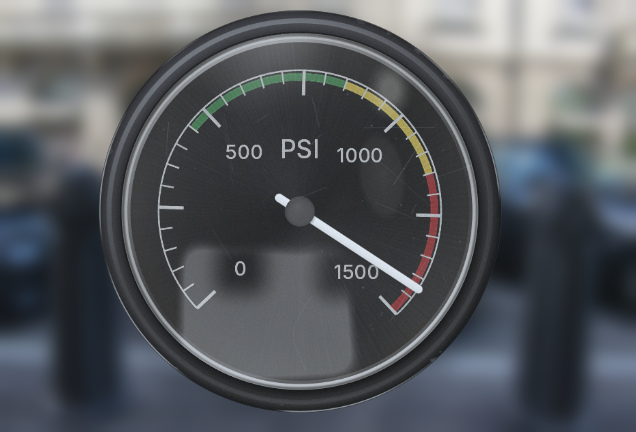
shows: 1425 psi
